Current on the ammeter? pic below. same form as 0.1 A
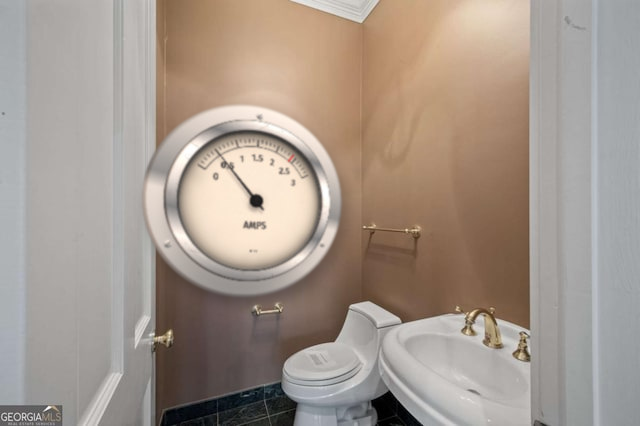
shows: 0.5 A
